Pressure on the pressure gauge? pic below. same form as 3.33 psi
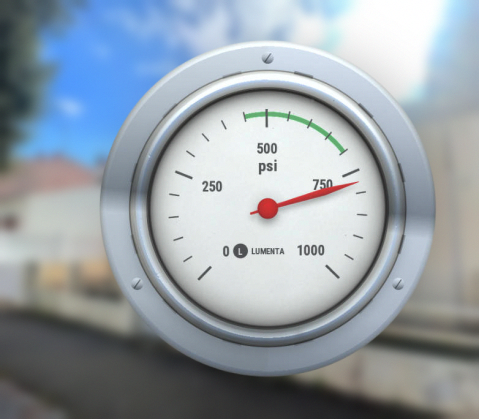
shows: 775 psi
